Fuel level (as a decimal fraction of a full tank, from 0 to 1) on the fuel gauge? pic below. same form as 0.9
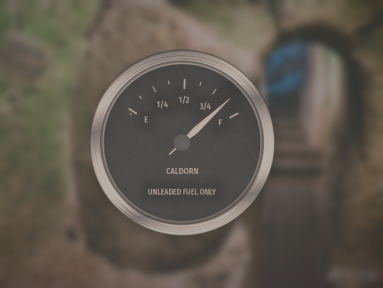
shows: 0.875
